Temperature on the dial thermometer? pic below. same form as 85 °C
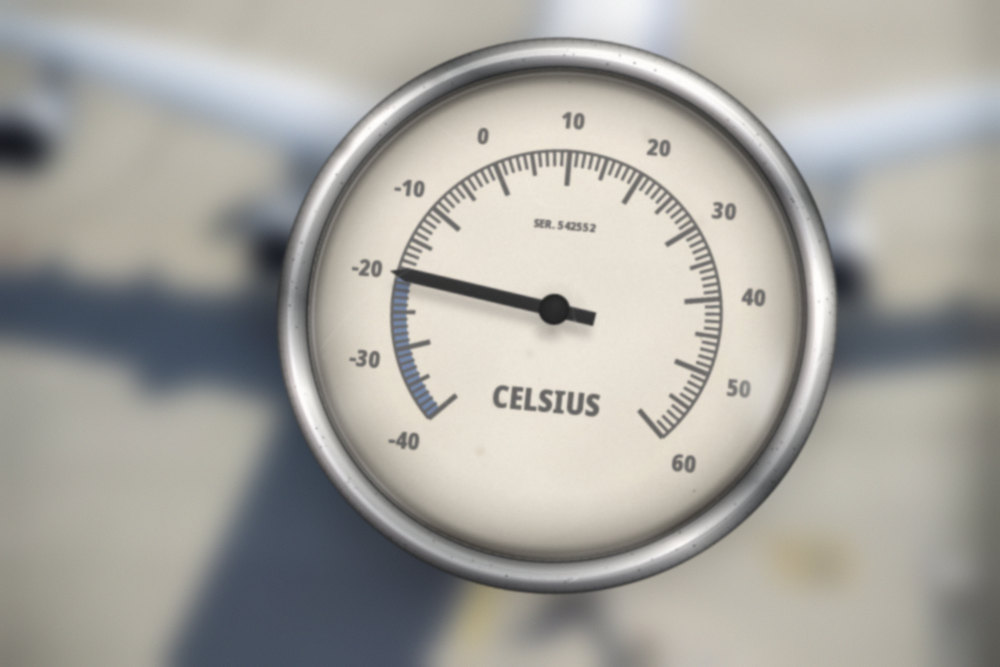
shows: -20 °C
